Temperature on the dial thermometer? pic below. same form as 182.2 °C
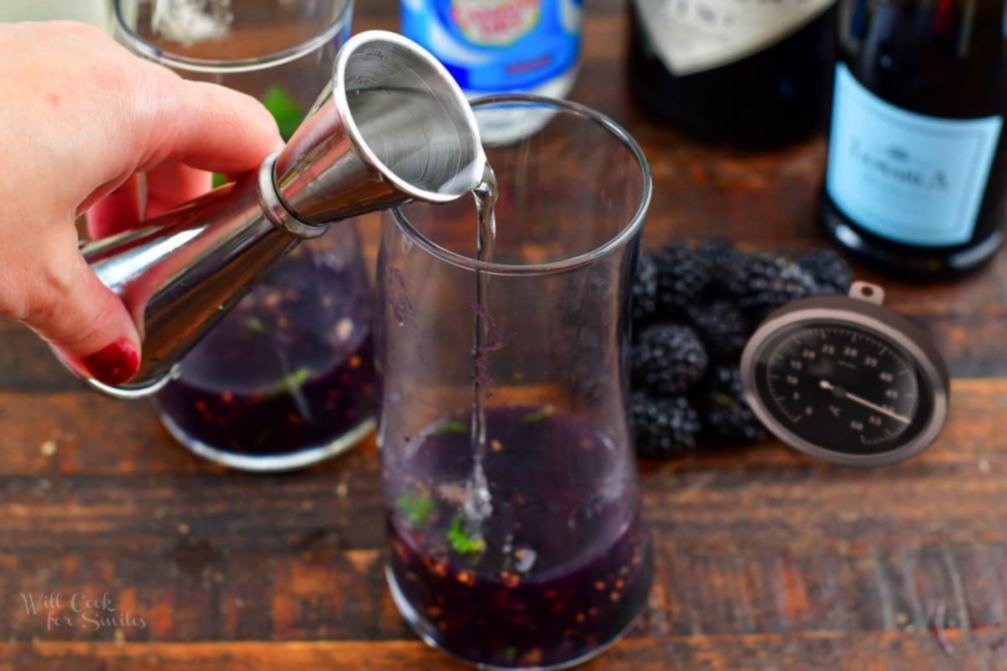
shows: 50 °C
